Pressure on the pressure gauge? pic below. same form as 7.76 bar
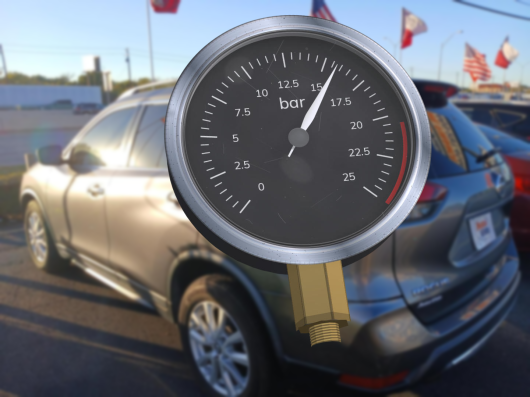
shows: 15.75 bar
